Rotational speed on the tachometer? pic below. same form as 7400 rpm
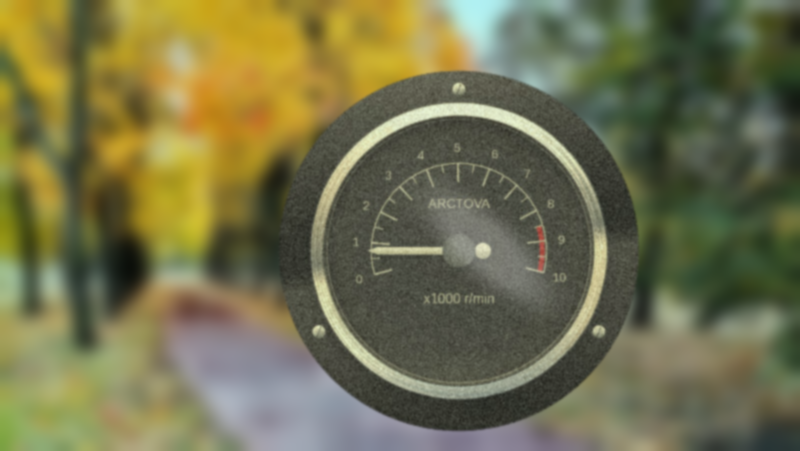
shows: 750 rpm
